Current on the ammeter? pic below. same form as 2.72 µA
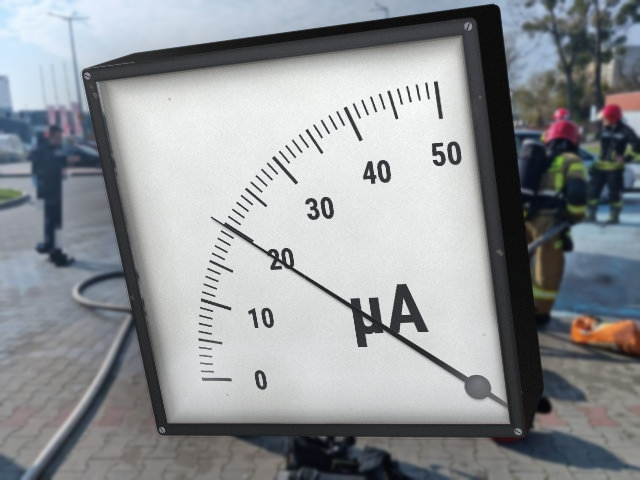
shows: 20 µA
